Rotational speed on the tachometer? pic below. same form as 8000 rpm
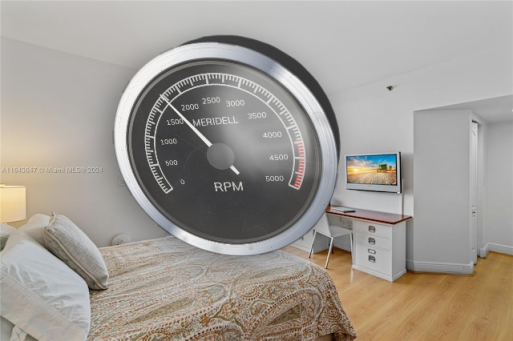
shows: 1750 rpm
